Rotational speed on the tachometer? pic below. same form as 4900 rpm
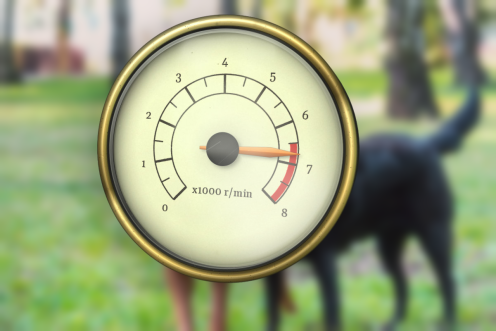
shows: 6750 rpm
